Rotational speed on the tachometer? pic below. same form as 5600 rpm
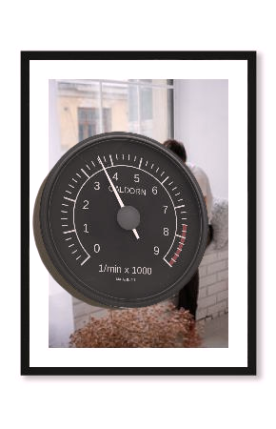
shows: 3600 rpm
